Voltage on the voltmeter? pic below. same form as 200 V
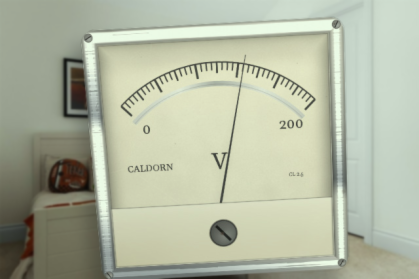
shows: 125 V
